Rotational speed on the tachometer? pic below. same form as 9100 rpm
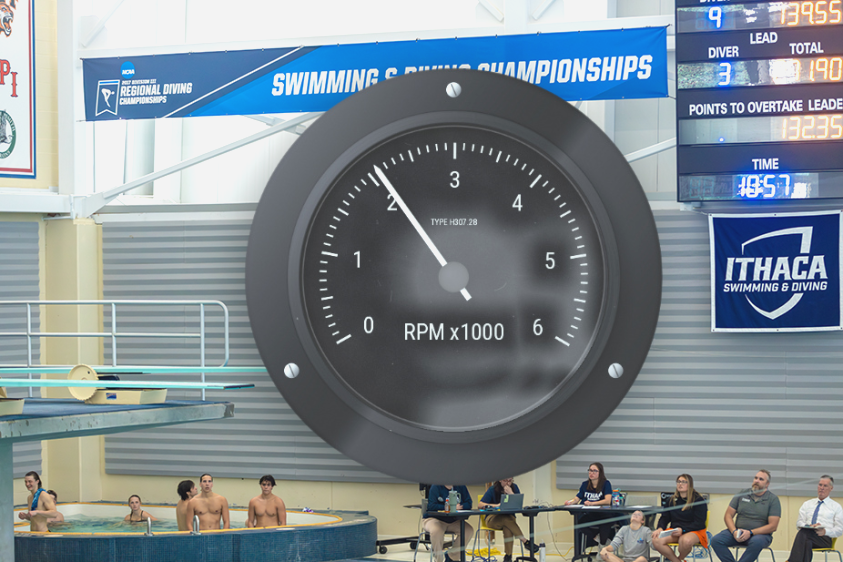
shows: 2100 rpm
